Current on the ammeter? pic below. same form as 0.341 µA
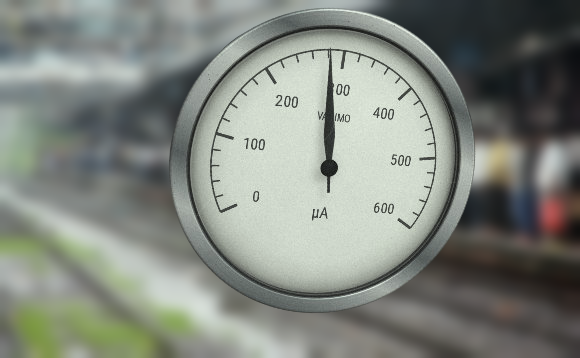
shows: 280 µA
